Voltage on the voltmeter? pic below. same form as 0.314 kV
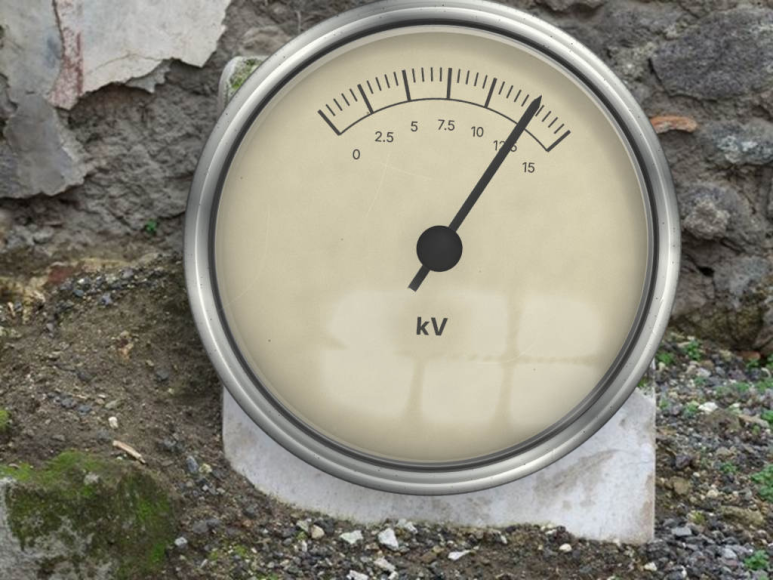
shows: 12.5 kV
